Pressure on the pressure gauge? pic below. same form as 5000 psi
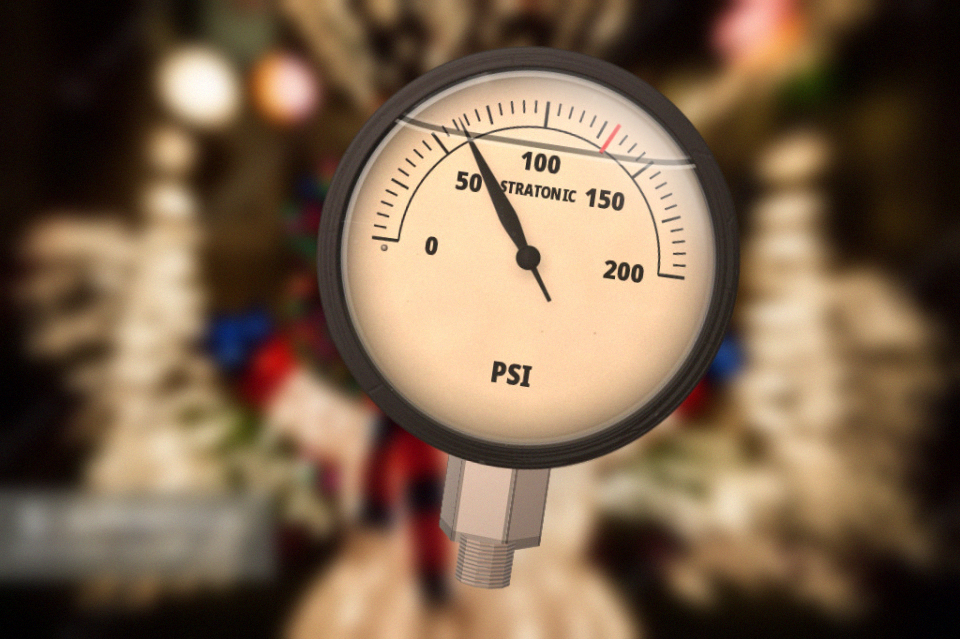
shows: 62.5 psi
